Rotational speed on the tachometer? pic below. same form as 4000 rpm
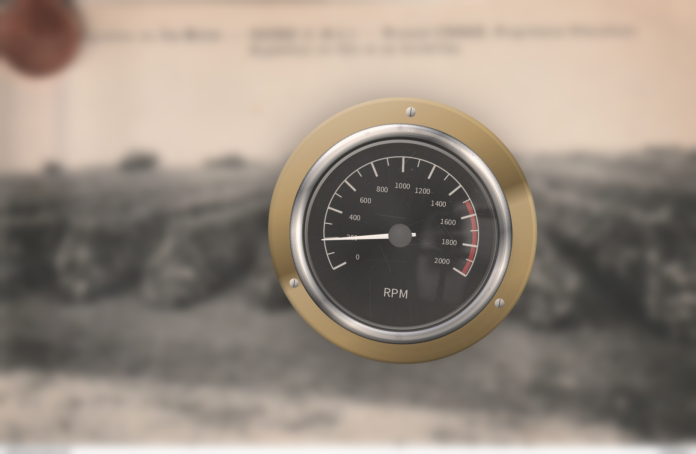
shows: 200 rpm
